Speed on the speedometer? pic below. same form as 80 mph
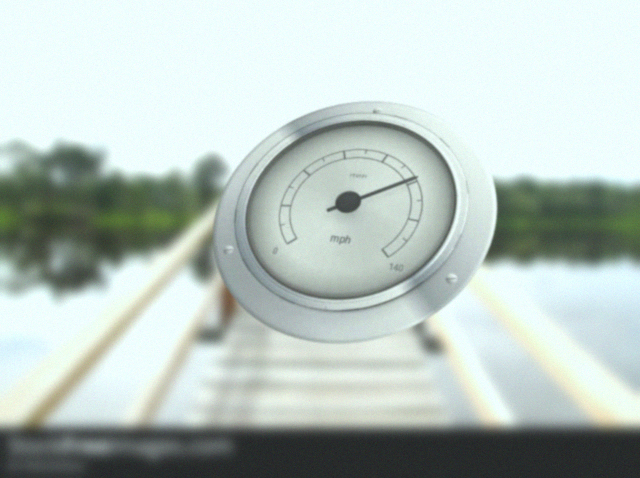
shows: 100 mph
